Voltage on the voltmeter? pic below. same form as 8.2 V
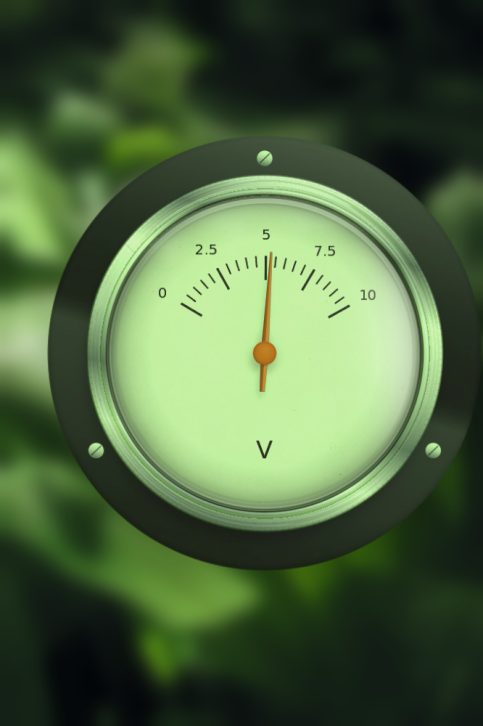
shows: 5.25 V
